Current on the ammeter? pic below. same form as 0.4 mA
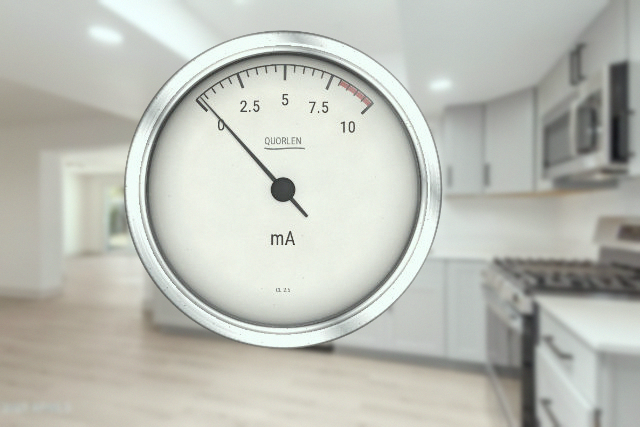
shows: 0.25 mA
